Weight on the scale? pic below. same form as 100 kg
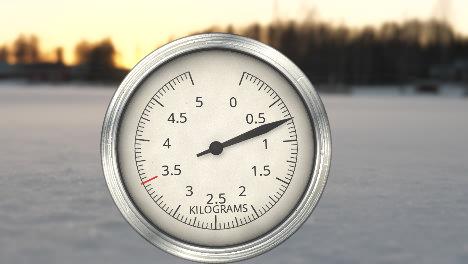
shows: 0.75 kg
